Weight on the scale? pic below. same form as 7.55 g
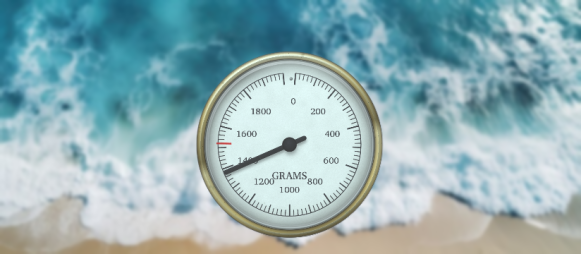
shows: 1380 g
